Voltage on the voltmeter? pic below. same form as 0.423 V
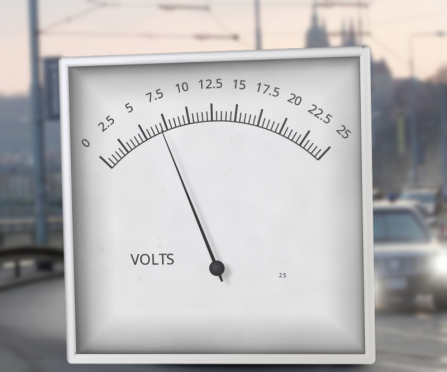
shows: 7 V
